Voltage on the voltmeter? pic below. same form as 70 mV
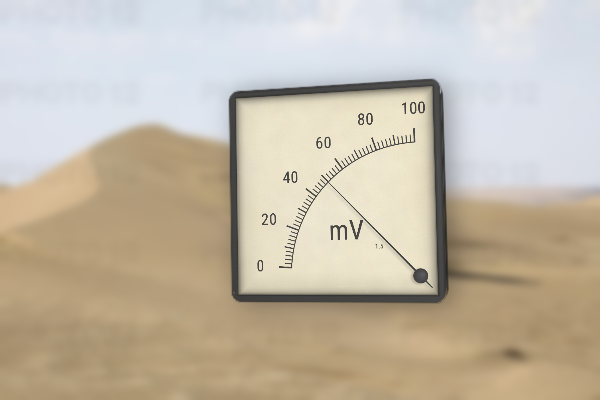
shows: 50 mV
